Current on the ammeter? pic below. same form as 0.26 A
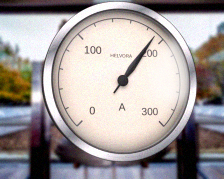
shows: 190 A
